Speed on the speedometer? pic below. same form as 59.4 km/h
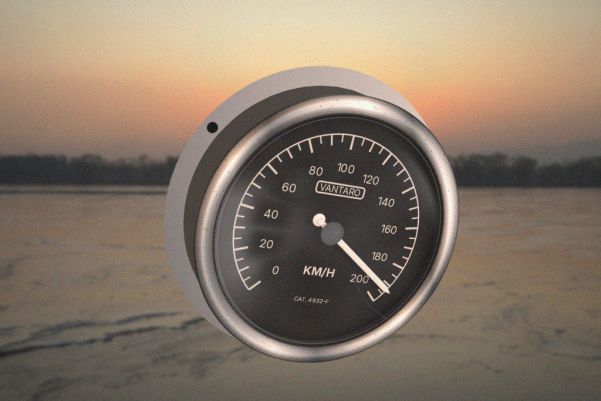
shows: 192.5 km/h
